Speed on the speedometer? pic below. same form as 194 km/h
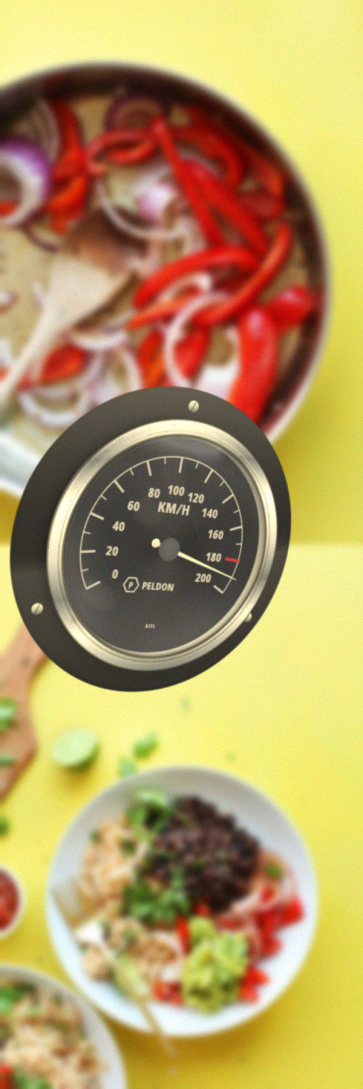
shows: 190 km/h
